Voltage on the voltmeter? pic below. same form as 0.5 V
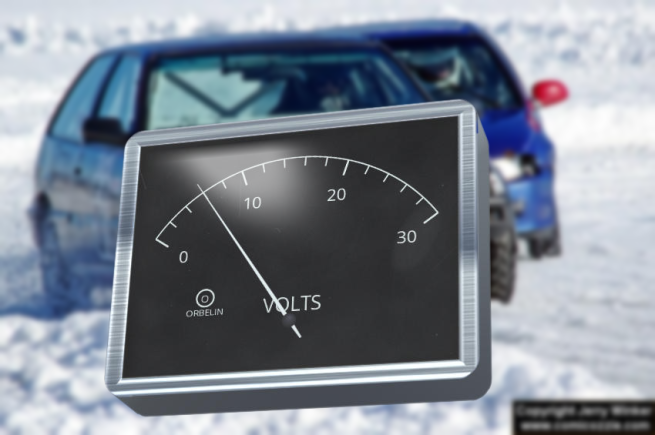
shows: 6 V
